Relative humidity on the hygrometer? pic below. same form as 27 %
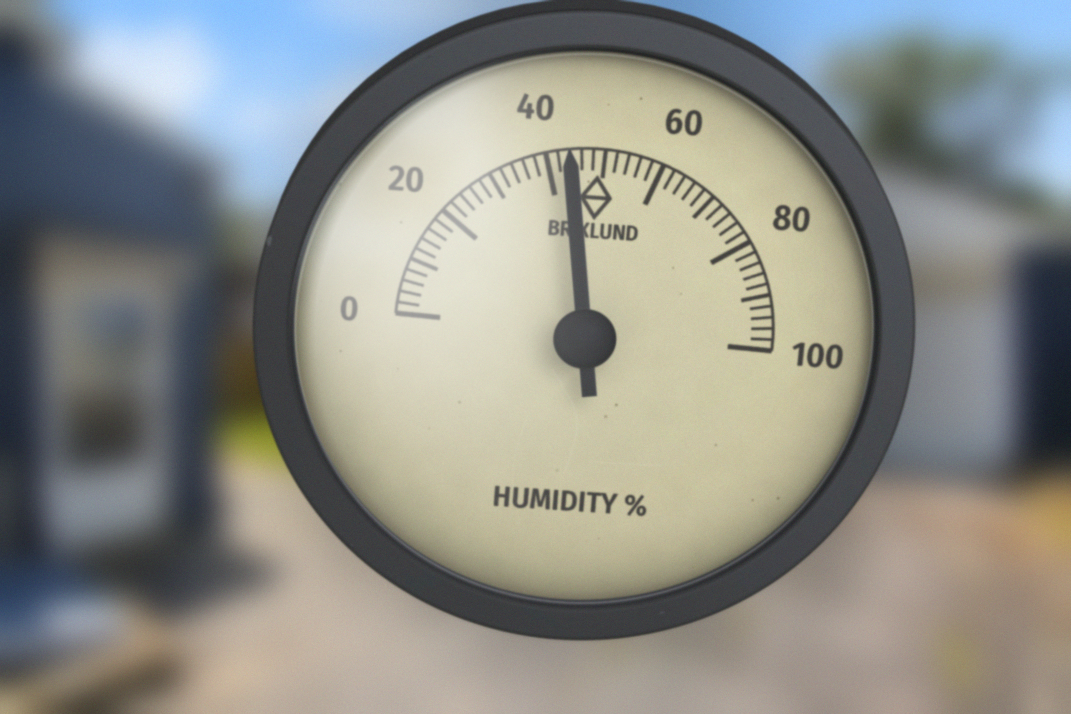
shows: 44 %
